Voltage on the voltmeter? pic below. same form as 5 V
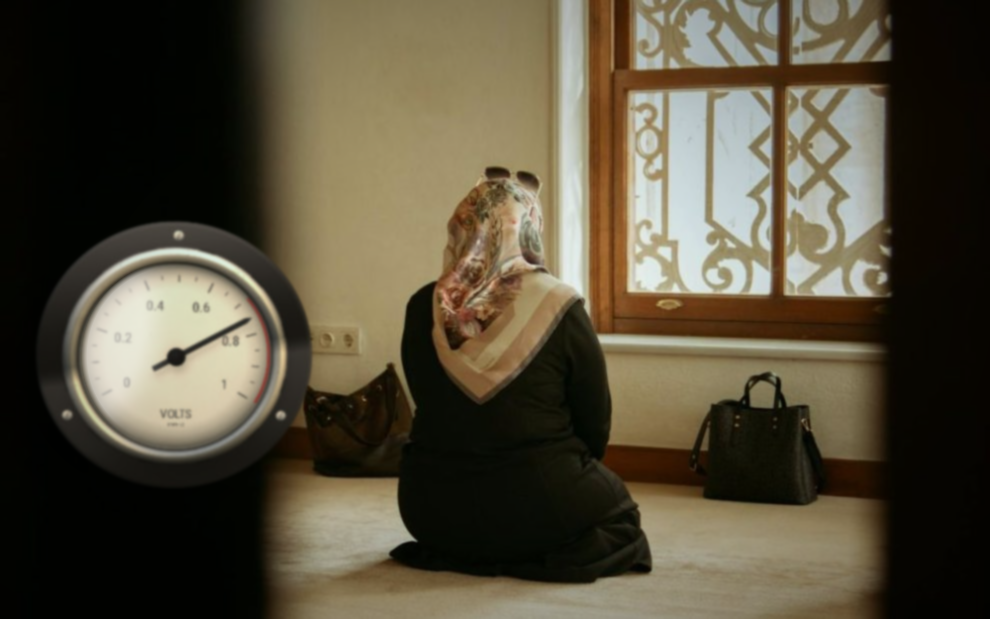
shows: 0.75 V
